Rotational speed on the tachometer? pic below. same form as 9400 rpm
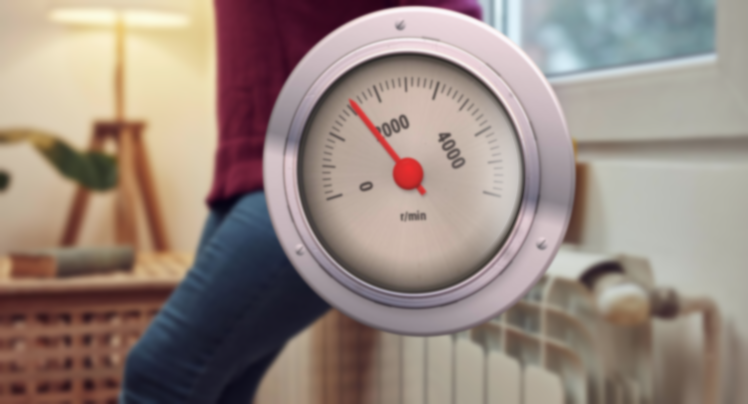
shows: 1600 rpm
